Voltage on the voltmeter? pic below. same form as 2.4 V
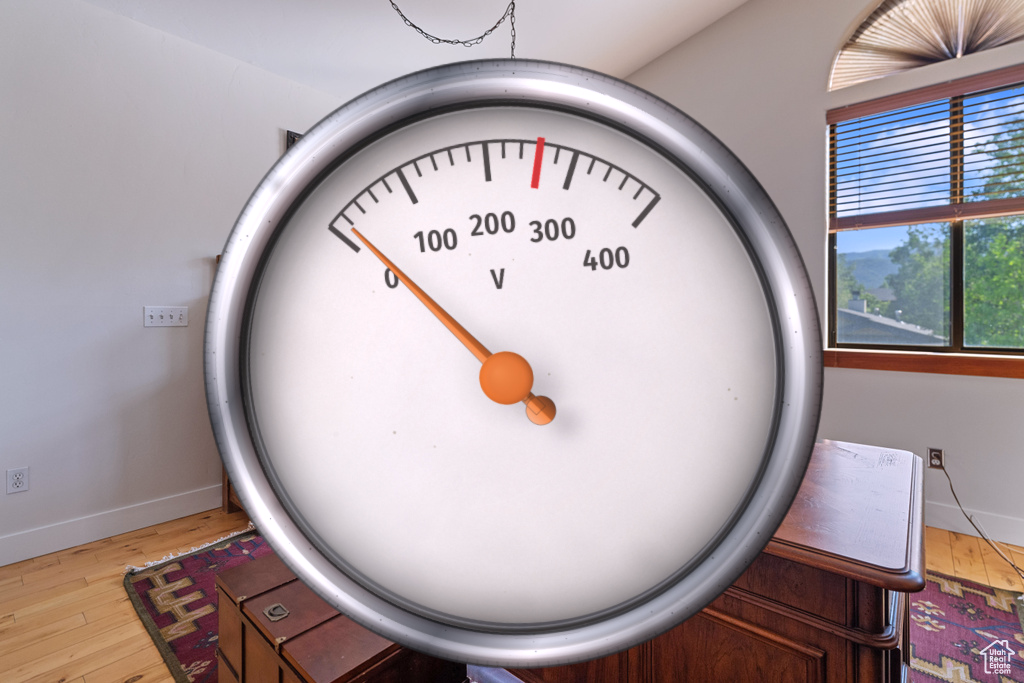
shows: 20 V
